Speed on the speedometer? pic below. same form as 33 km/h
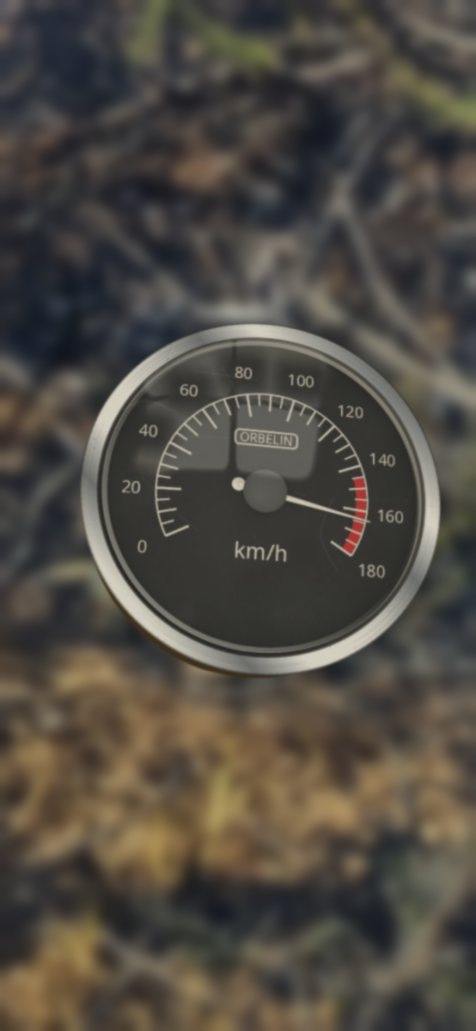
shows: 165 km/h
